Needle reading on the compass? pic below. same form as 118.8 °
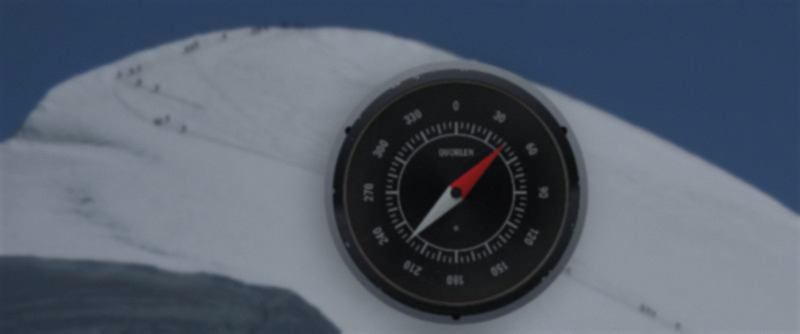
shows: 45 °
